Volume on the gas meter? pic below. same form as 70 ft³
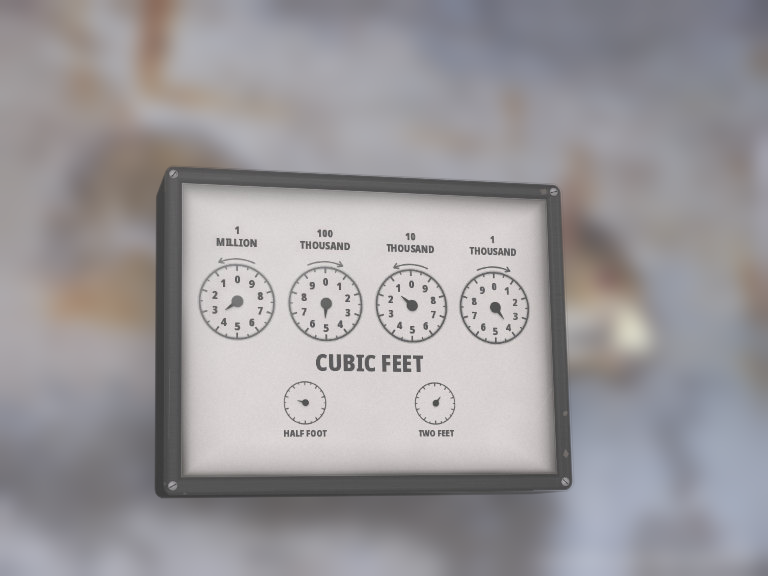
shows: 351400 ft³
